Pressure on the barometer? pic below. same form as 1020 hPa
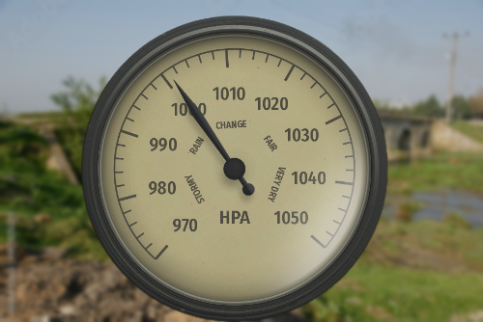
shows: 1001 hPa
